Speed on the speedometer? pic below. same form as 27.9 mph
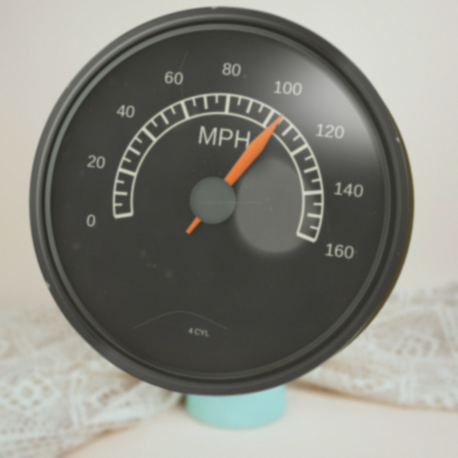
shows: 105 mph
